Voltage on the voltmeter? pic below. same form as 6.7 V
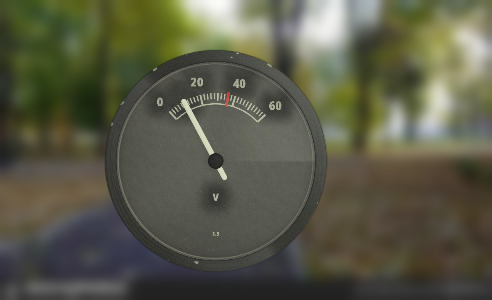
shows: 10 V
